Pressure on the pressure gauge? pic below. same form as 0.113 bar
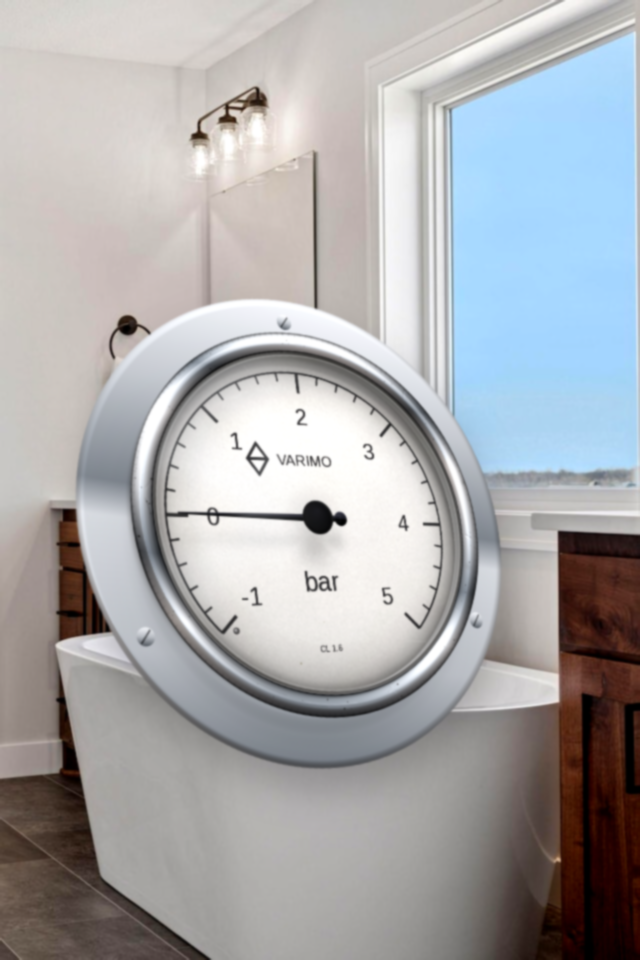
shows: 0 bar
